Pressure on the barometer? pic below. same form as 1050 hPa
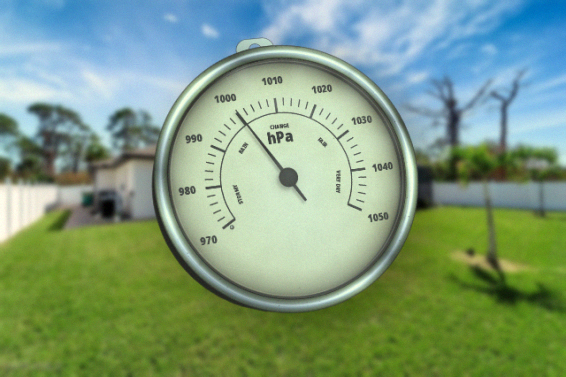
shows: 1000 hPa
